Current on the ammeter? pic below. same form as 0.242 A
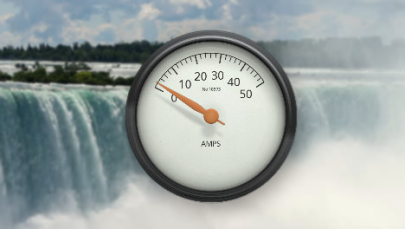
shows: 2 A
